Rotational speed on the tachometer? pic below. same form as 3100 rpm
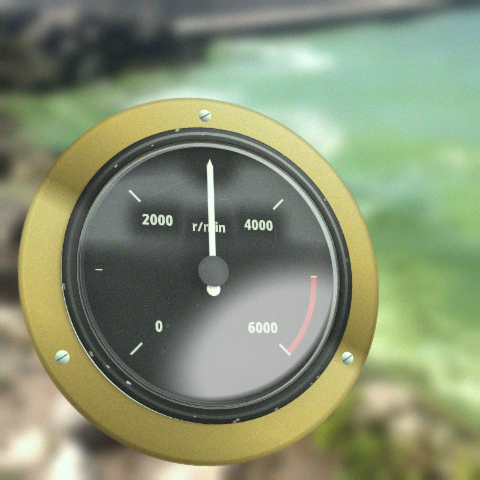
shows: 3000 rpm
